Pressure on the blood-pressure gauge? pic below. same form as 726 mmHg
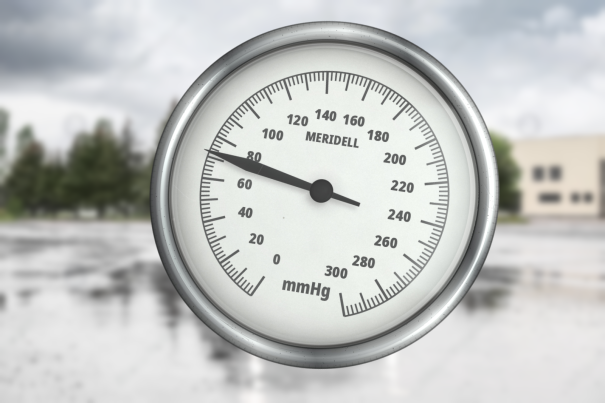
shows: 72 mmHg
